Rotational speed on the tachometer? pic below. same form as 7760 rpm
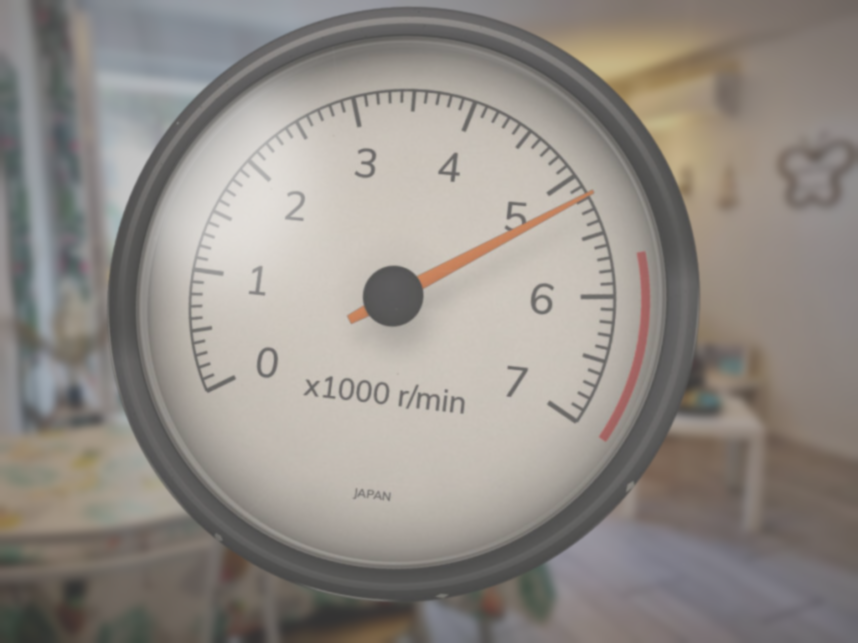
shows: 5200 rpm
